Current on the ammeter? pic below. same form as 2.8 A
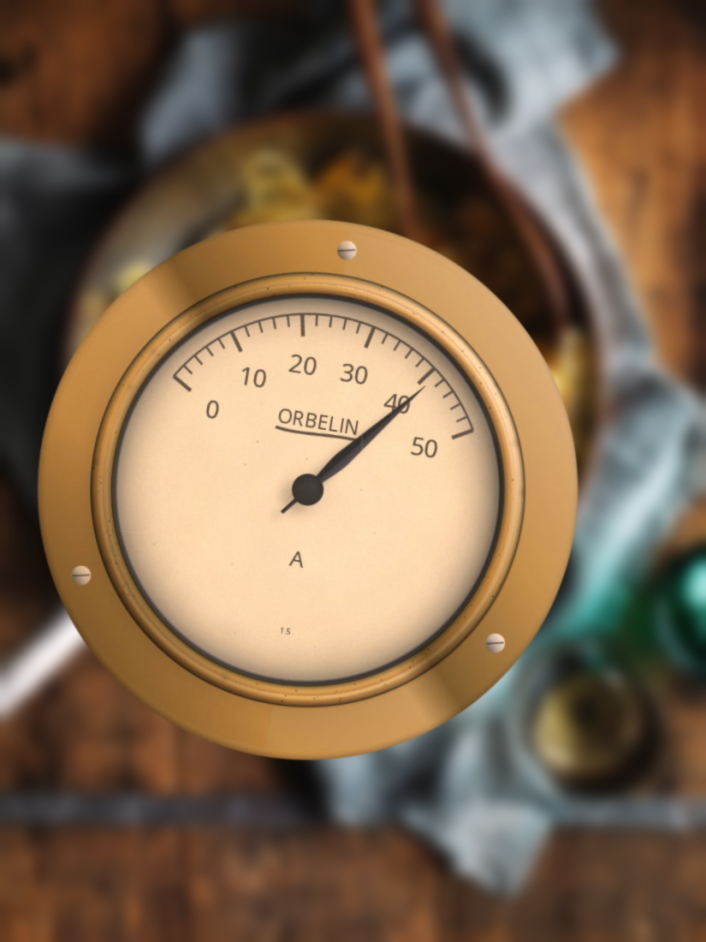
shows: 41 A
